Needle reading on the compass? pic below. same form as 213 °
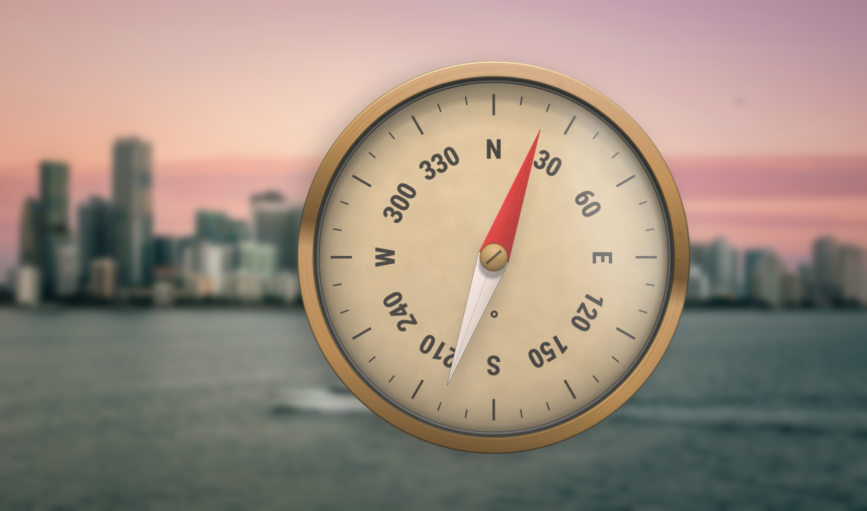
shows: 20 °
